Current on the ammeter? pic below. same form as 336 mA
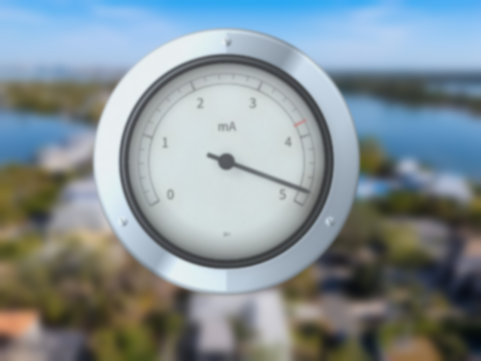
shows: 4.8 mA
